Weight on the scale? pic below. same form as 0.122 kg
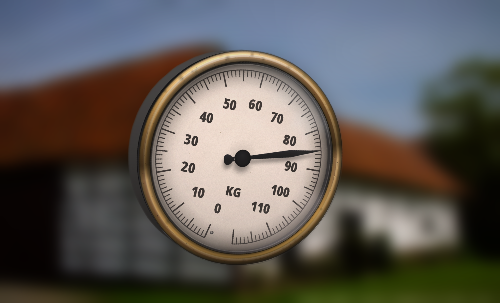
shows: 85 kg
